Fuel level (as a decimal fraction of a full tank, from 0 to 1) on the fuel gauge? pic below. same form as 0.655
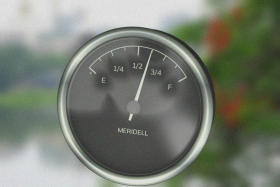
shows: 0.625
